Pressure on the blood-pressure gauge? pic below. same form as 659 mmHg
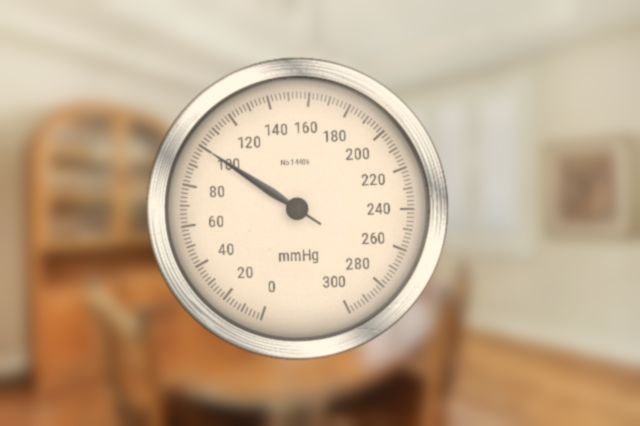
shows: 100 mmHg
